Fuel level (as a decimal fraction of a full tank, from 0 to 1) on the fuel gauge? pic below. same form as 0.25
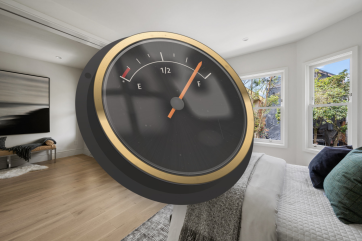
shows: 0.875
